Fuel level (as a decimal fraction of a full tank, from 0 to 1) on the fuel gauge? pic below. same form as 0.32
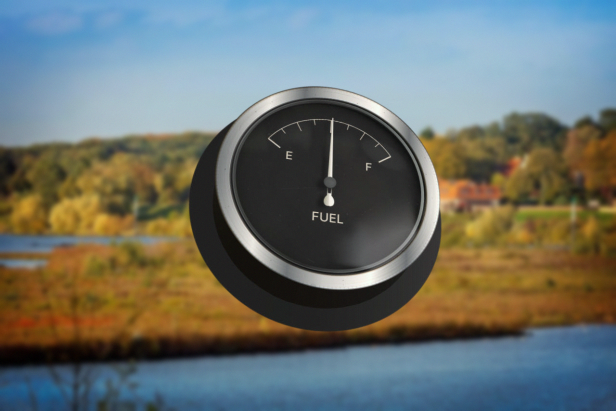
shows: 0.5
